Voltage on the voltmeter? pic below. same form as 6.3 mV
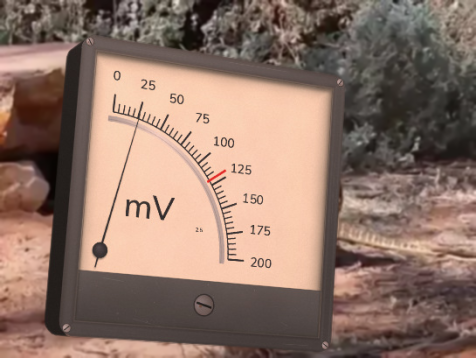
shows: 25 mV
